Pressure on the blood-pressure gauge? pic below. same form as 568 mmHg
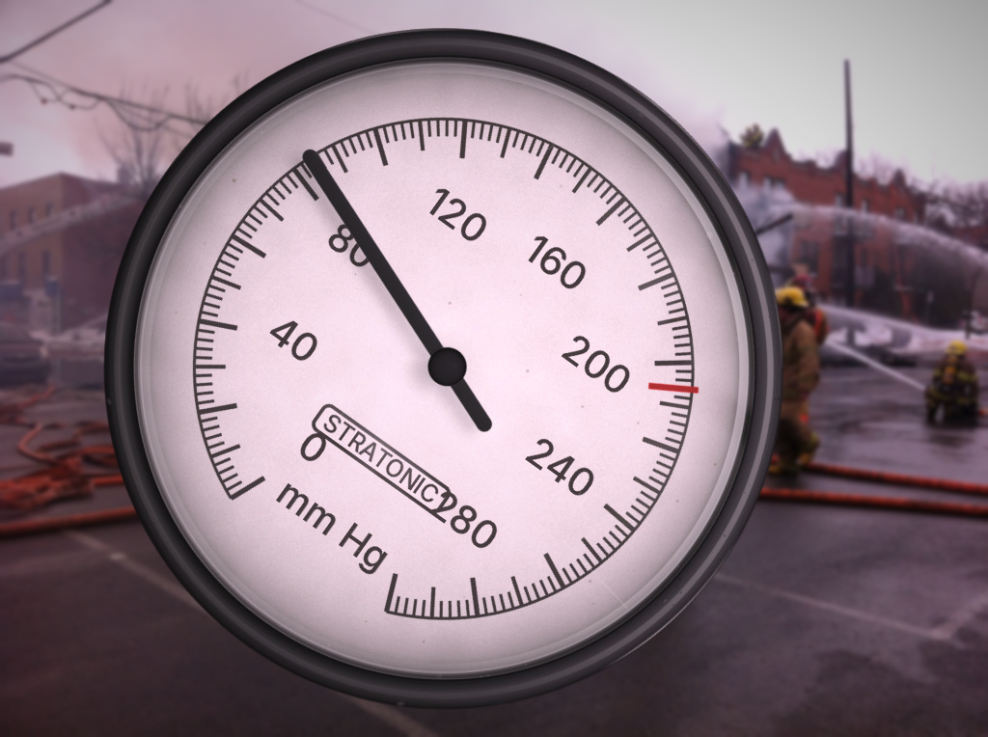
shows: 84 mmHg
